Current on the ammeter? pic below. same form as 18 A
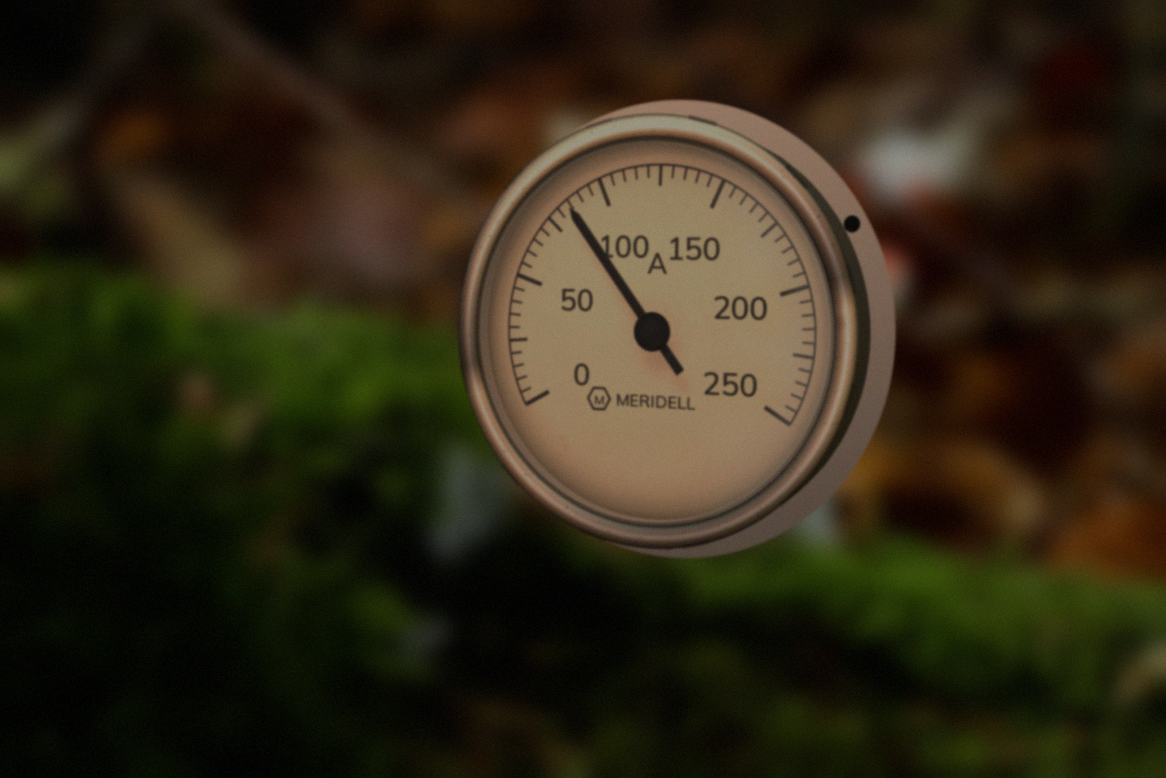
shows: 85 A
